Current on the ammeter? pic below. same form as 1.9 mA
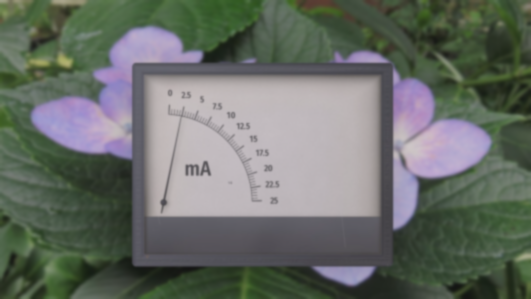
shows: 2.5 mA
